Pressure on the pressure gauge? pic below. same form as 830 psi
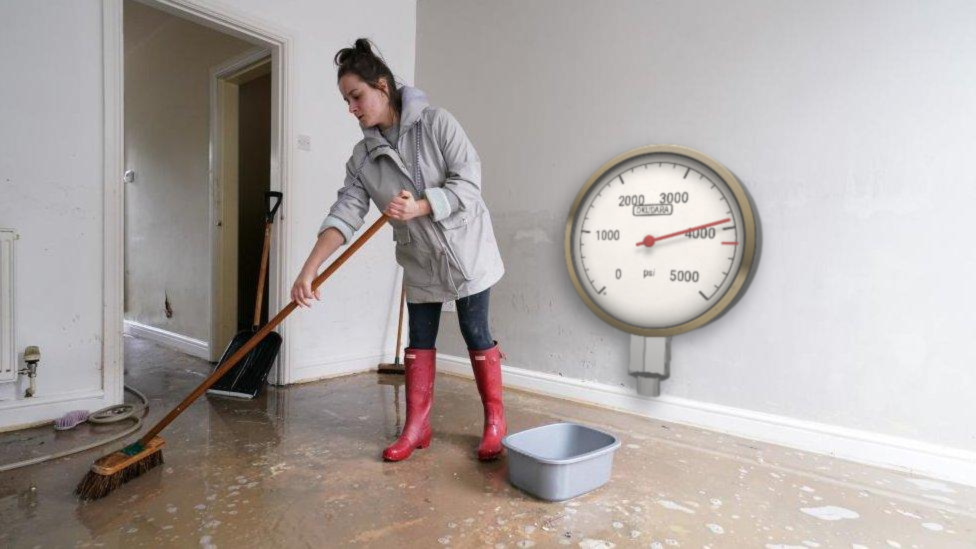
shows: 3900 psi
